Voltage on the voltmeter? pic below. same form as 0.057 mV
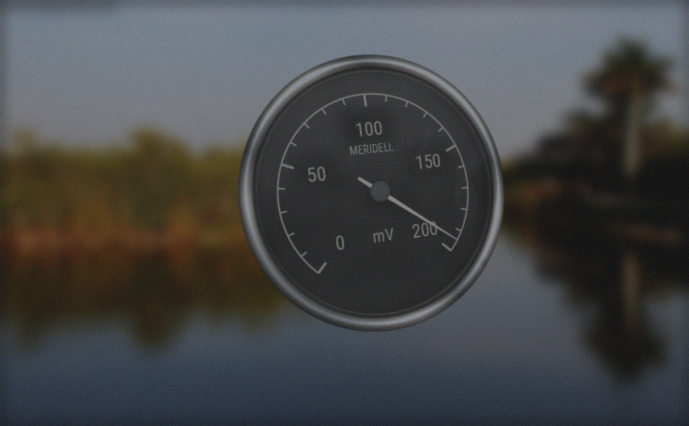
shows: 195 mV
